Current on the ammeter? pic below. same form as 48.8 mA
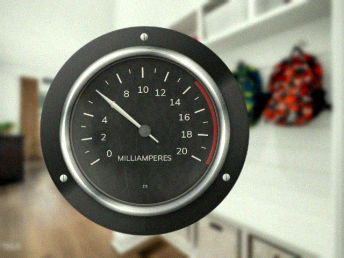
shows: 6 mA
